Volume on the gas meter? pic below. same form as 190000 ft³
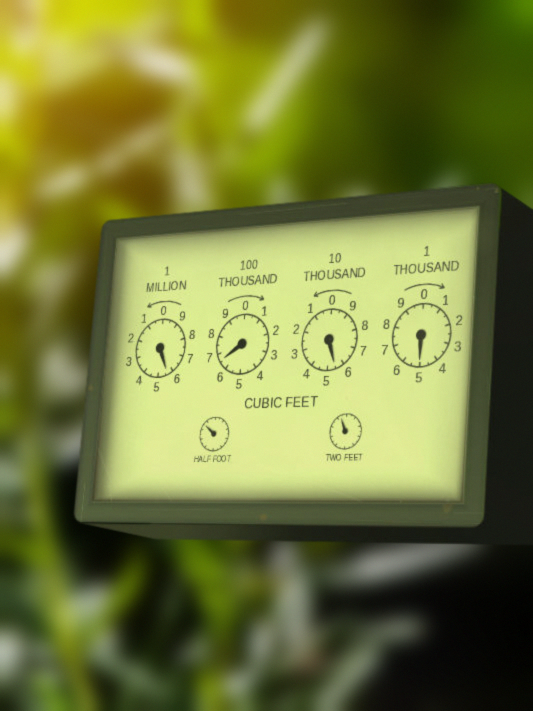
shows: 565500 ft³
